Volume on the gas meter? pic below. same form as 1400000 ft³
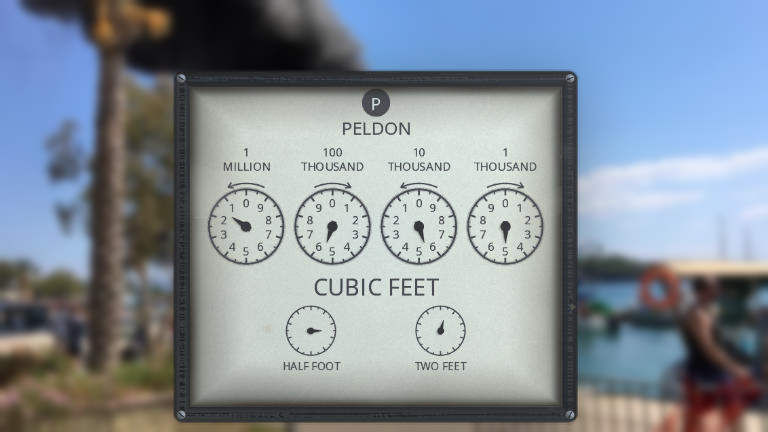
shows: 155500 ft³
